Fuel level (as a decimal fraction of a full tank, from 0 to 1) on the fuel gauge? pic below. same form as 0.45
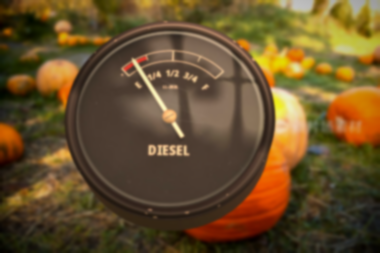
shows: 0.125
